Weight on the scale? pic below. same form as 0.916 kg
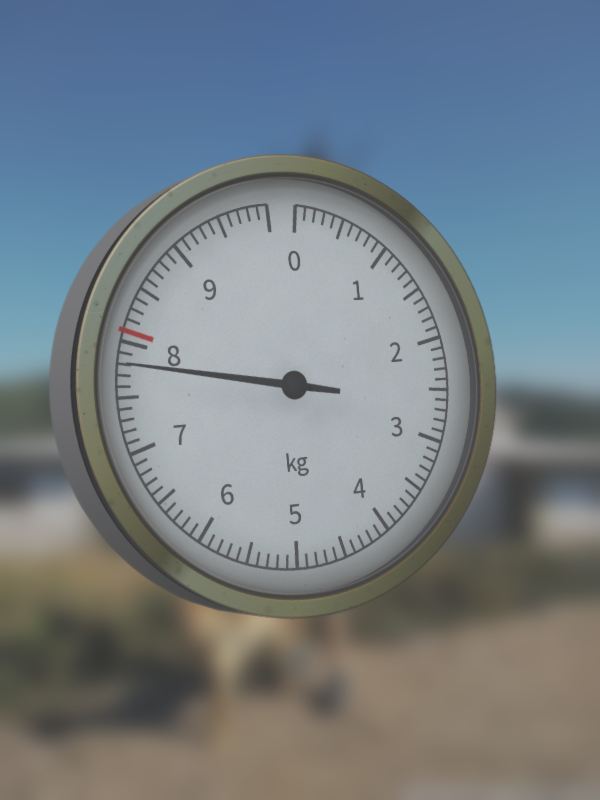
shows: 7.8 kg
